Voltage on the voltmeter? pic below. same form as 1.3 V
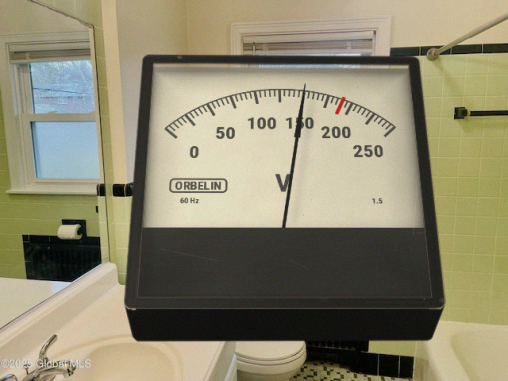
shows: 150 V
